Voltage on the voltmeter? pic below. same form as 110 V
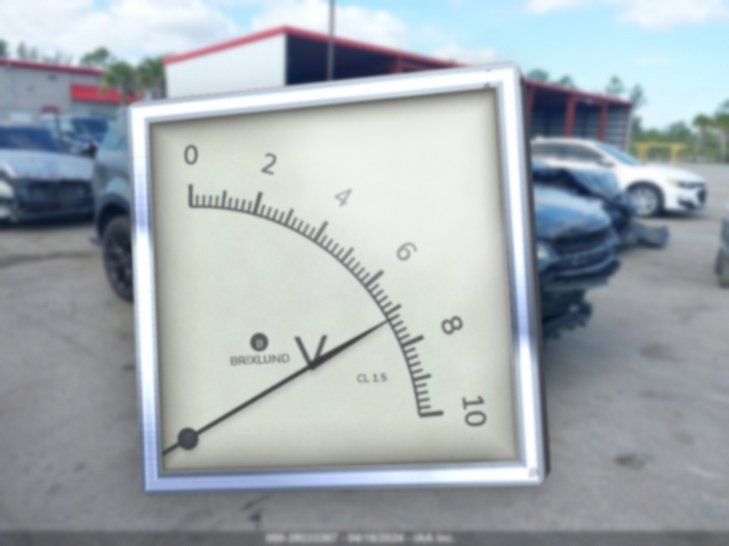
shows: 7.2 V
